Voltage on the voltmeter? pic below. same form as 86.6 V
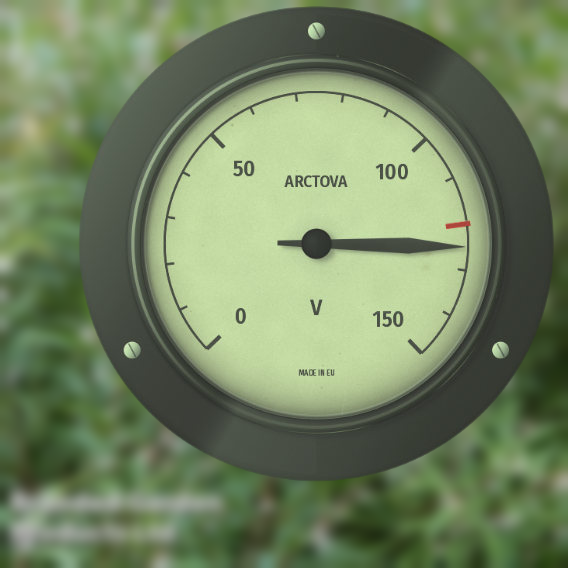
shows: 125 V
